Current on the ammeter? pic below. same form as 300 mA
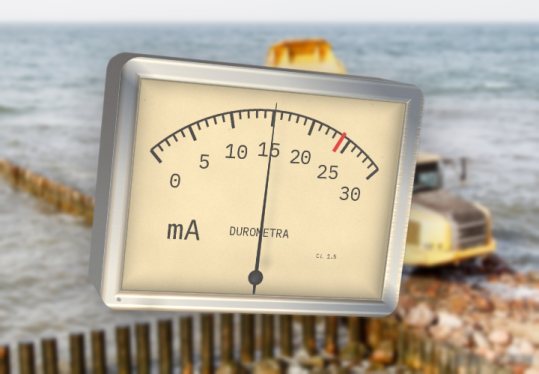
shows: 15 mA
